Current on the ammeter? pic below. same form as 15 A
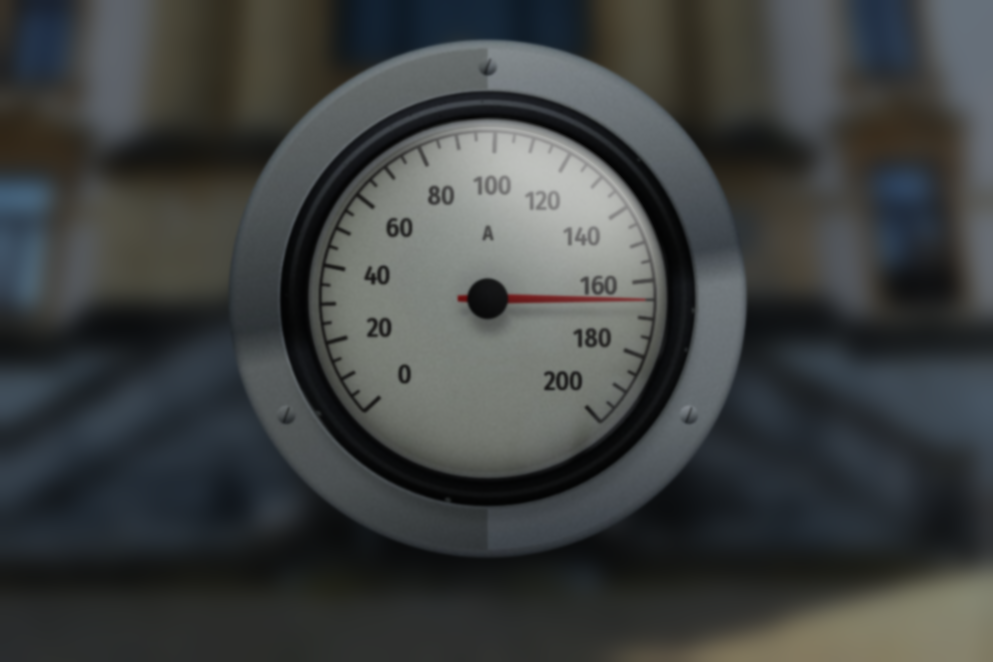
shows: 165 A
